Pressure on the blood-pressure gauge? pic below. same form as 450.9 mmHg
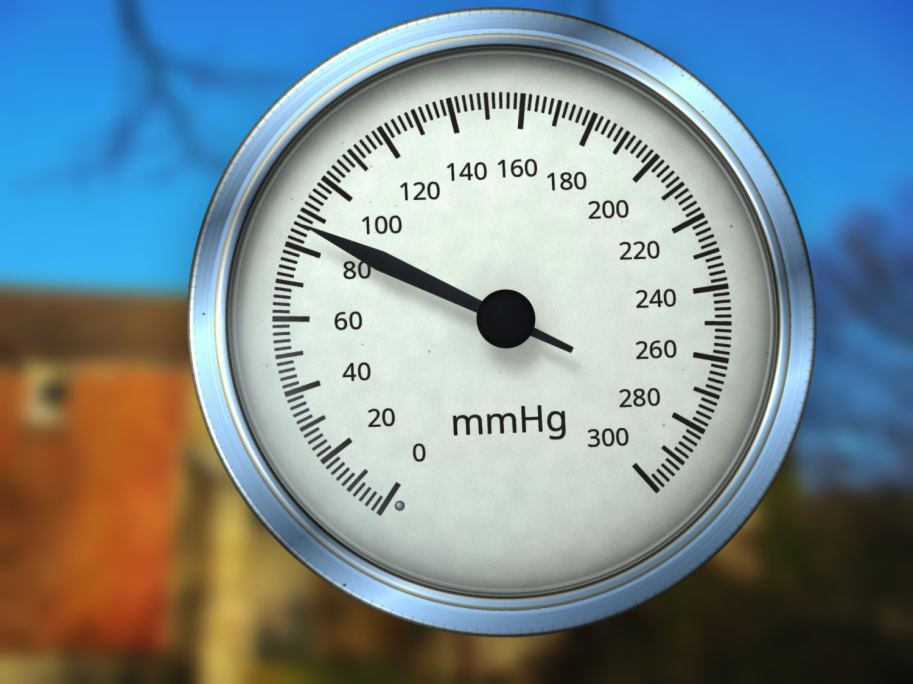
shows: 86 mmHg
